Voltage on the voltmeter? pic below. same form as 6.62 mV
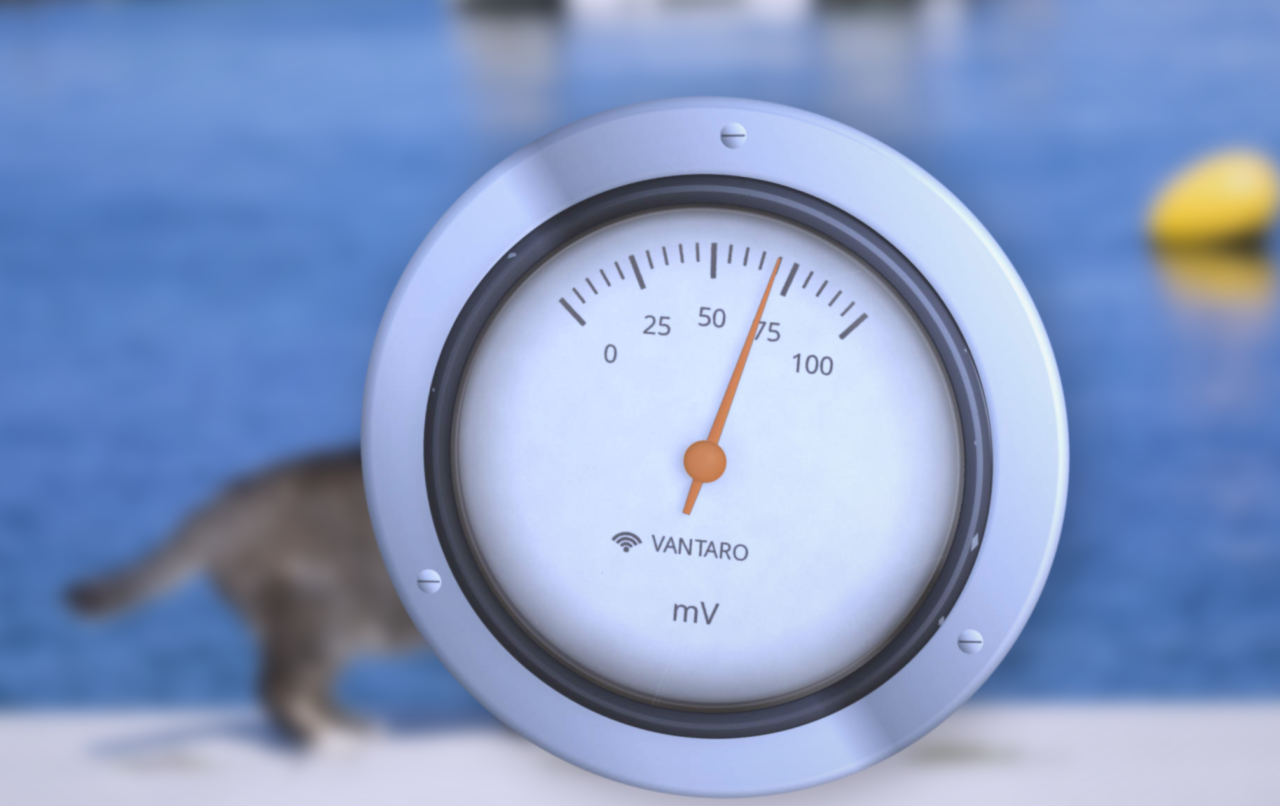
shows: 70 mV
